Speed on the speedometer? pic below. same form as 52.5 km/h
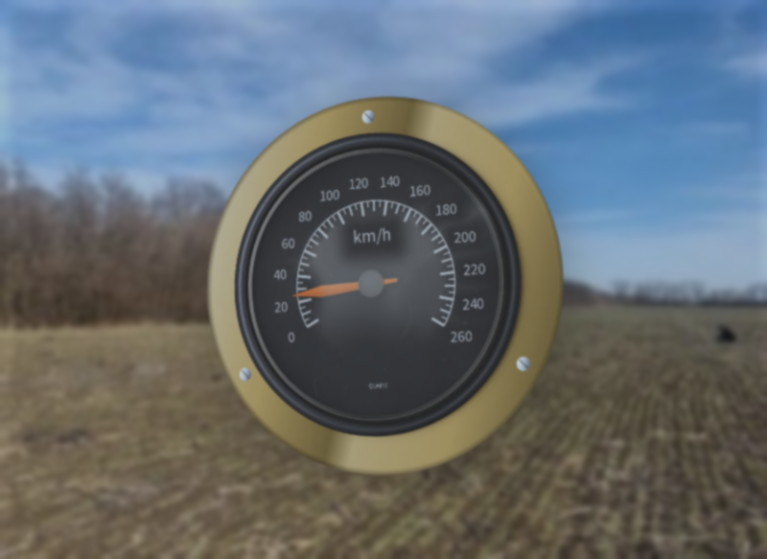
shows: 25 km/h
